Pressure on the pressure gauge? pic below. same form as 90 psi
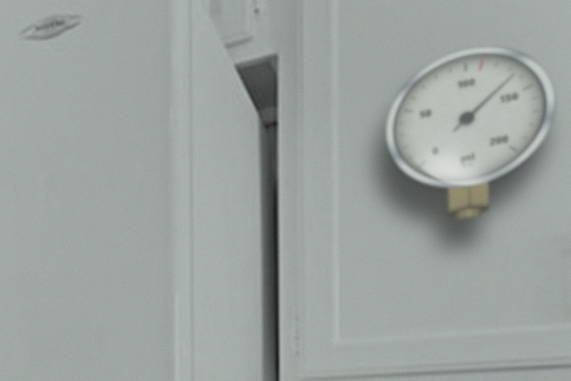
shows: 135 psi
